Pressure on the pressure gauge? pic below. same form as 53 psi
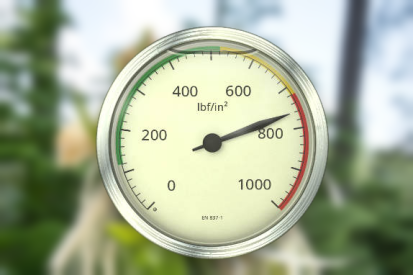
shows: 760 psi
